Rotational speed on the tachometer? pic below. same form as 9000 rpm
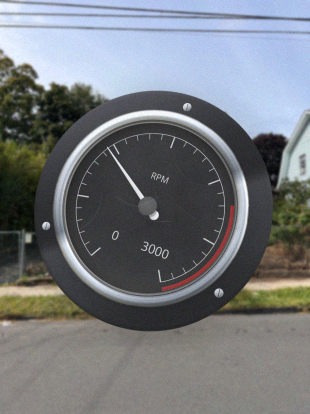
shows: 950 rpm
